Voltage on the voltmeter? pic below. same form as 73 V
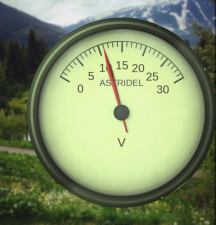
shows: 11 V
